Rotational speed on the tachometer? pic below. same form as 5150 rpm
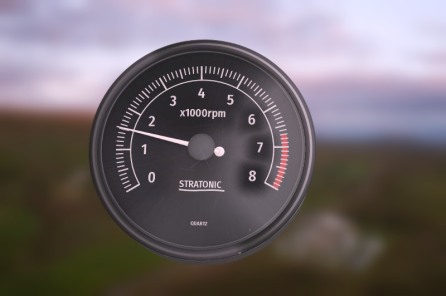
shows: 1500 rpm
